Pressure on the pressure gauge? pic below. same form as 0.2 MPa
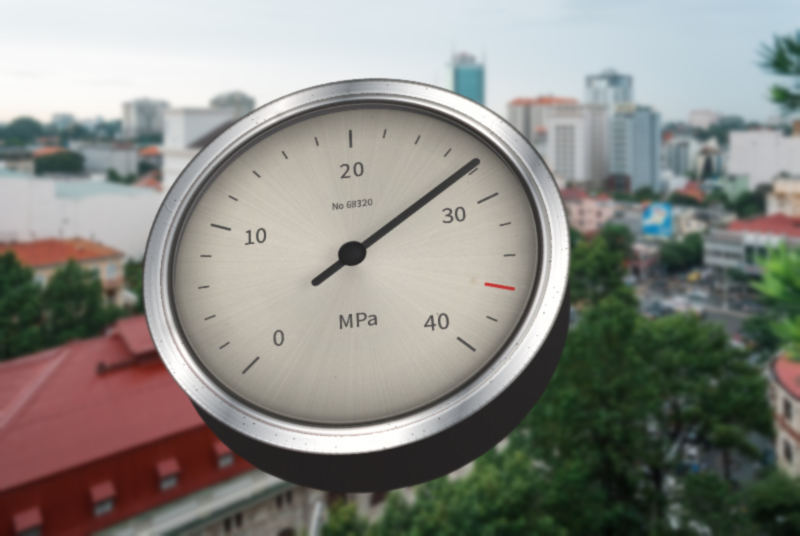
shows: 28 MPa
